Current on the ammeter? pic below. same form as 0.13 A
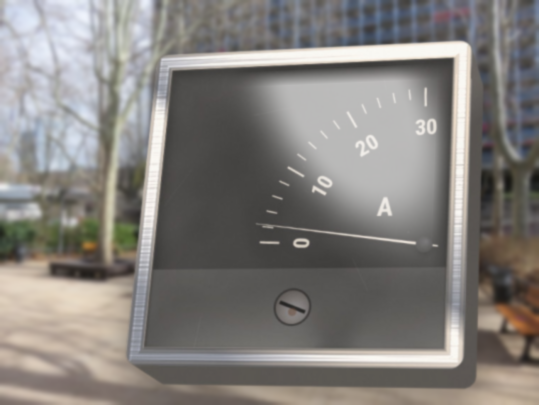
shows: 2 A
